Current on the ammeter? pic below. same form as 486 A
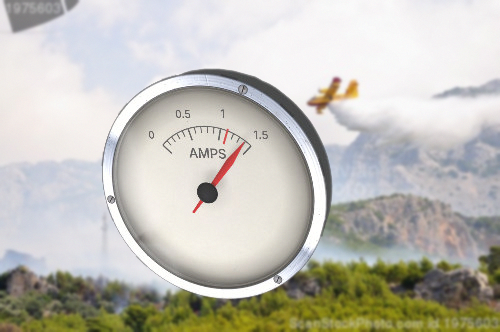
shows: 1.4 A
